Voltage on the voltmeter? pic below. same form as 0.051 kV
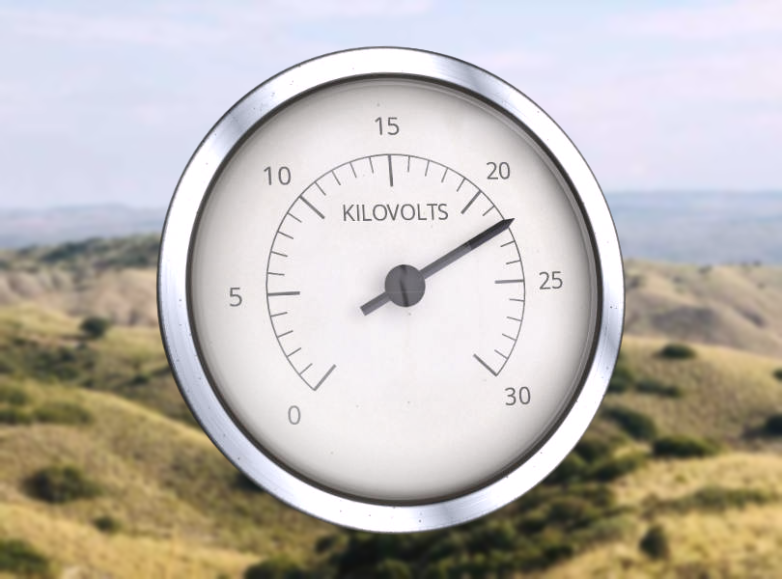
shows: 22 kV
